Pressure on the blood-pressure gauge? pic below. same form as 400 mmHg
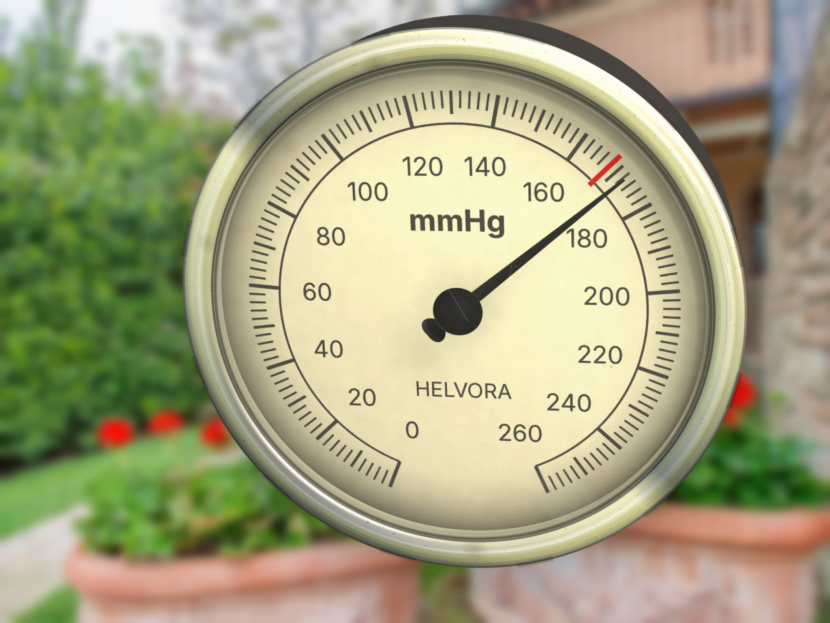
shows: 172 mmHg
